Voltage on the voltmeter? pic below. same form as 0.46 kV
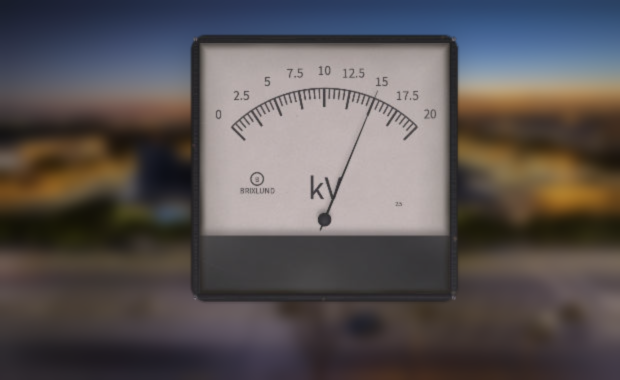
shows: 15 kV
